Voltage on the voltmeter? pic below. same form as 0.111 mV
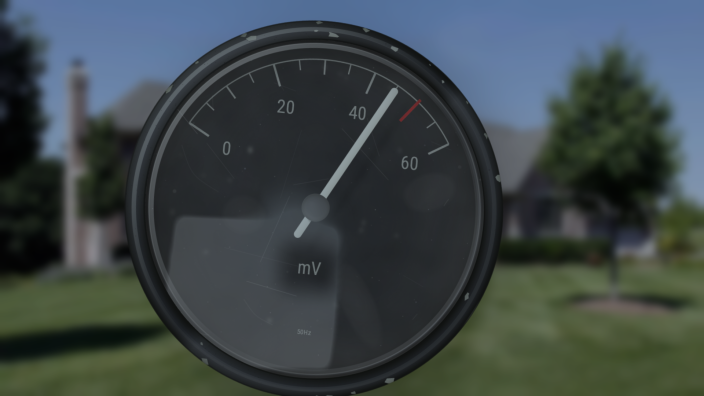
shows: 45 mV
